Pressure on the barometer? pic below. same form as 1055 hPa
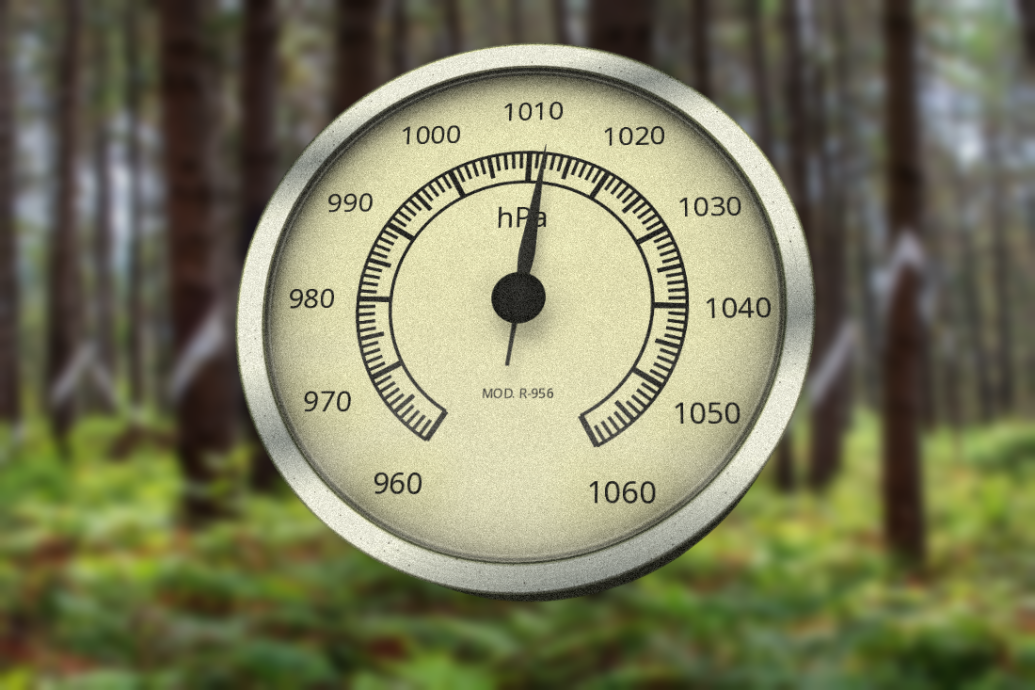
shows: 1012 hPa
